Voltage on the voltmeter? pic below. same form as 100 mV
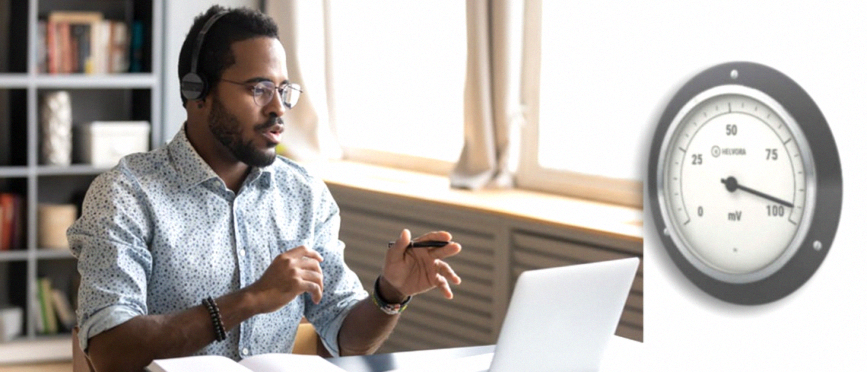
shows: 95 mV
